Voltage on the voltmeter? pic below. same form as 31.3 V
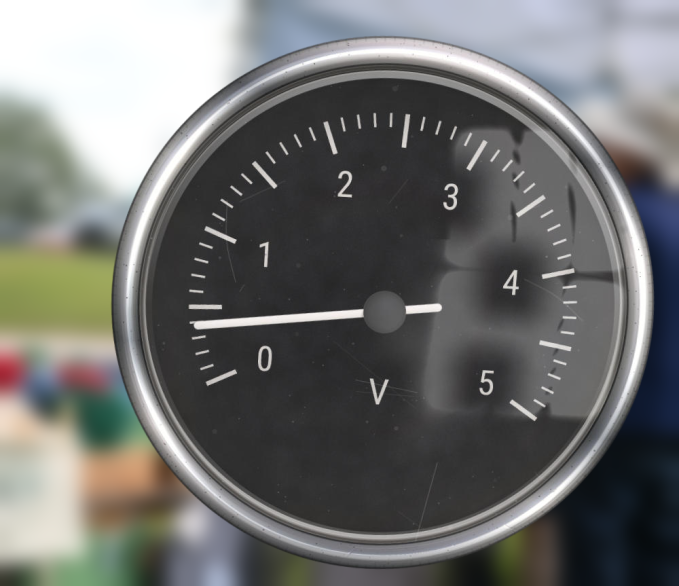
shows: 0.4 V
